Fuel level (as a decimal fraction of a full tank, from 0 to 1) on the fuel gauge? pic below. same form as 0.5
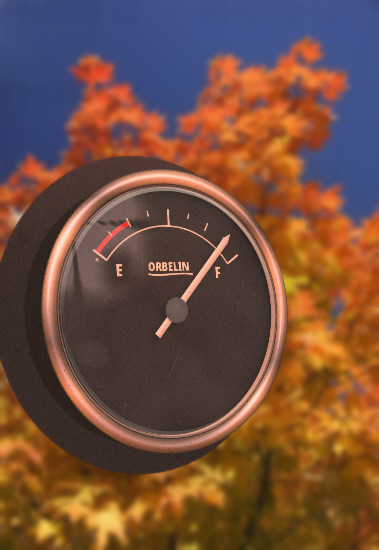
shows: 0.875
